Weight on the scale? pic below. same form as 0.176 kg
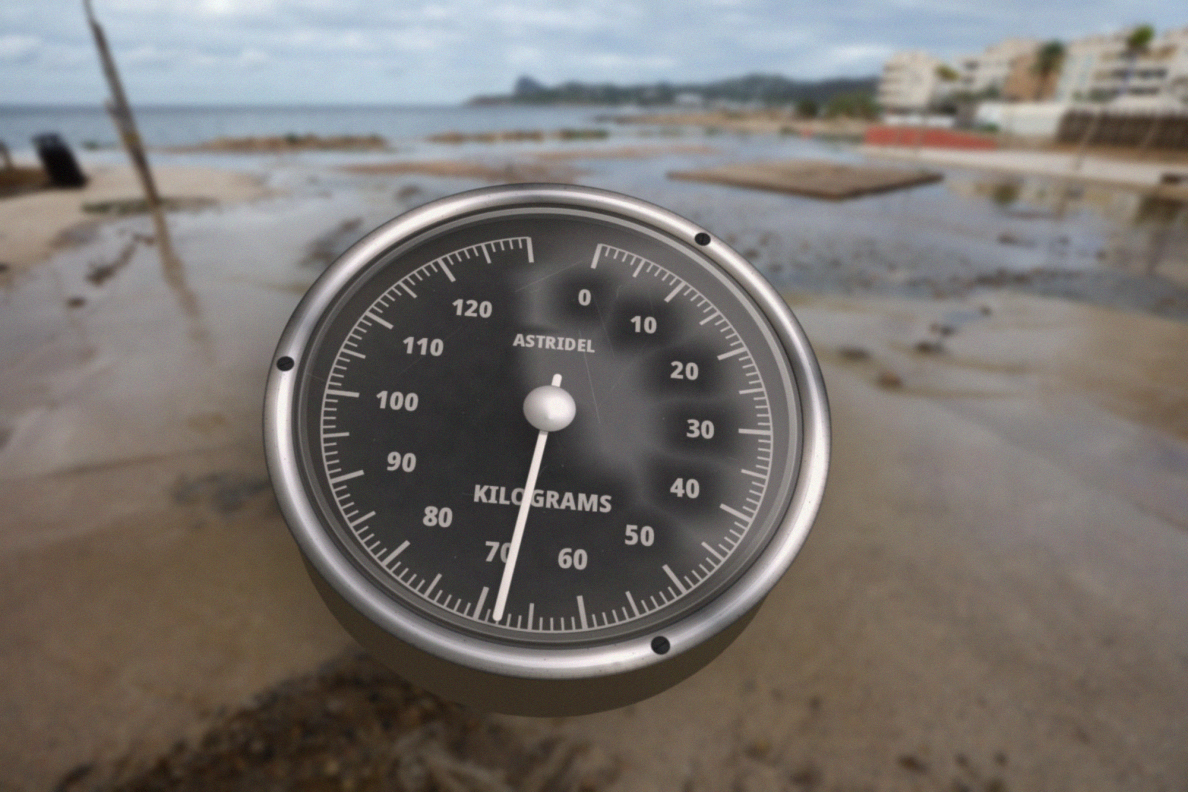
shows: 68 kg
